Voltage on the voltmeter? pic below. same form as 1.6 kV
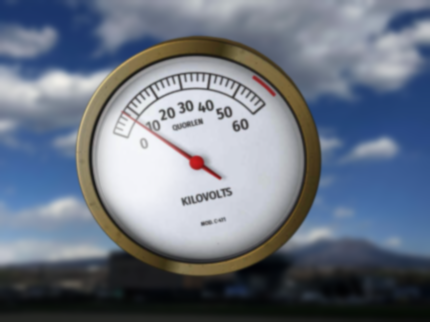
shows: 8 kV
